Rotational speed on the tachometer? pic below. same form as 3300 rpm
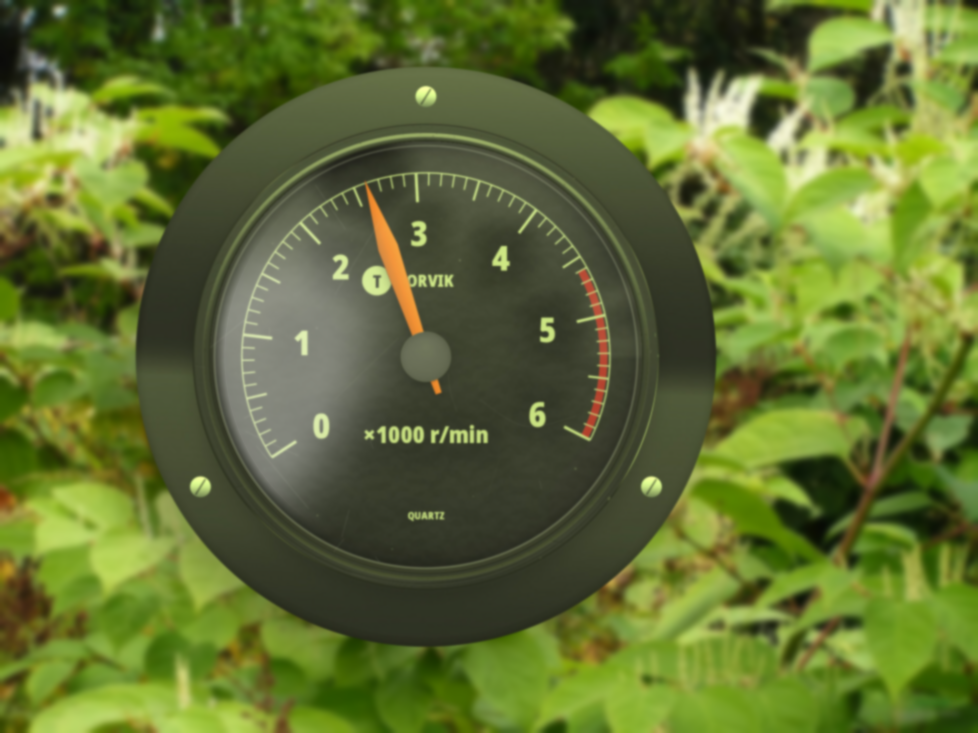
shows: 2600 rpm
